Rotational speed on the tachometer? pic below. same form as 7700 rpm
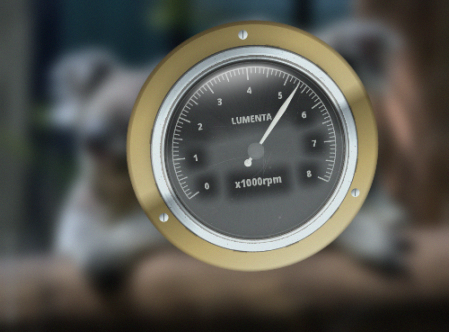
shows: 5300 rpm
